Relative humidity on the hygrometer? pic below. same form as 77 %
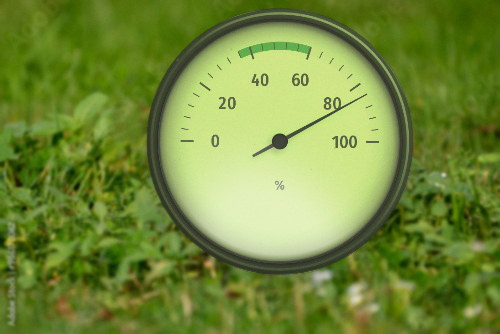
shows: 84 %
